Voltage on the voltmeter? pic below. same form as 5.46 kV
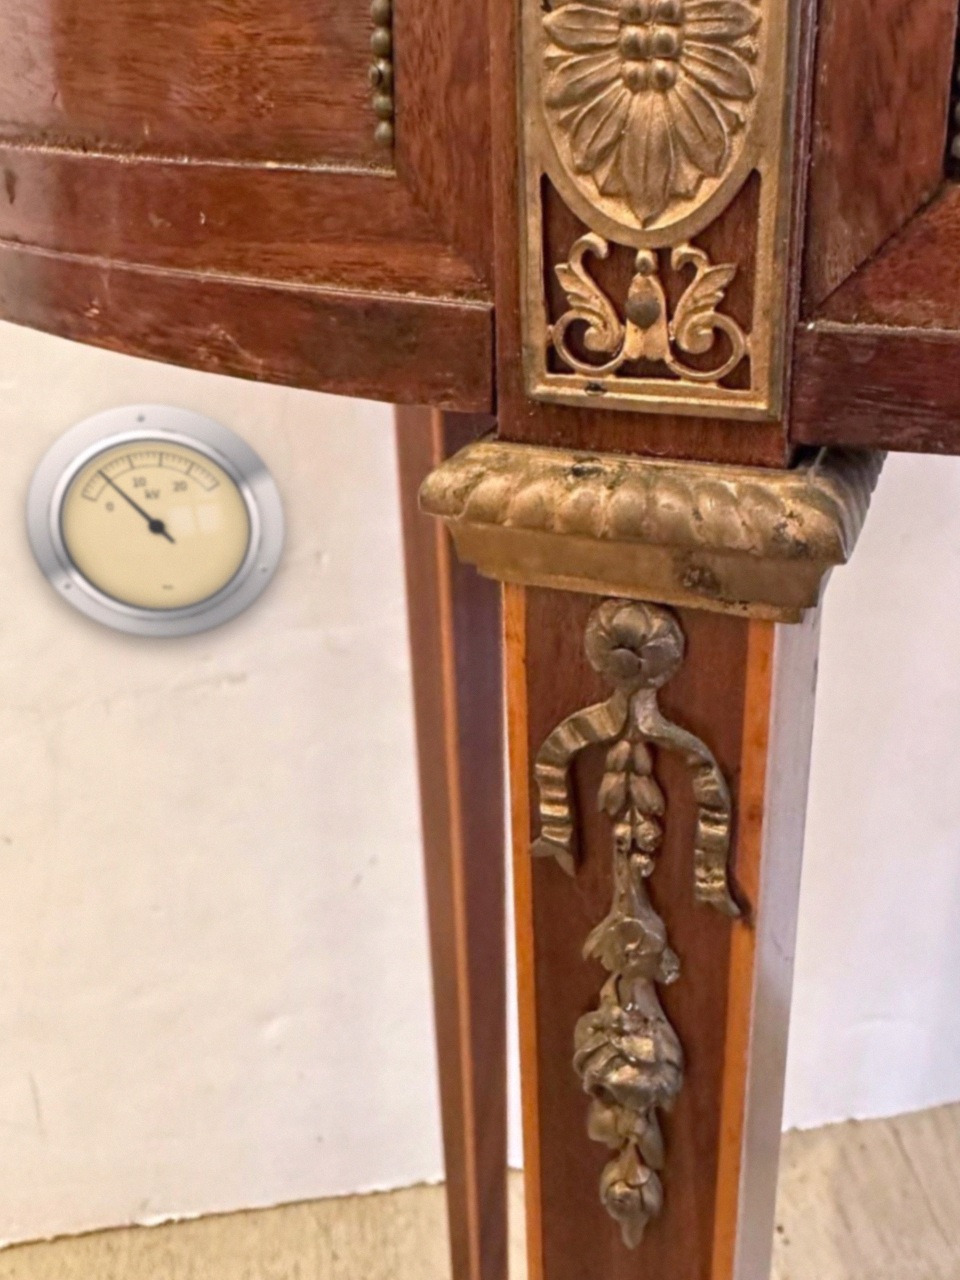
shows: 5 kV
